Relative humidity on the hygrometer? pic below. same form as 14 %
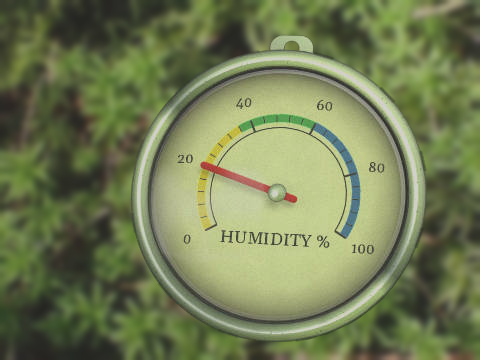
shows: 20 %
